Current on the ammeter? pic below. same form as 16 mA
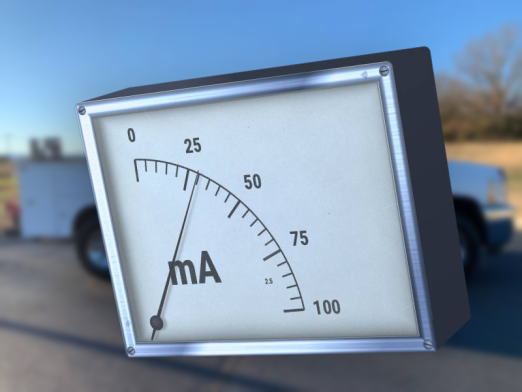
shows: 30 mA
